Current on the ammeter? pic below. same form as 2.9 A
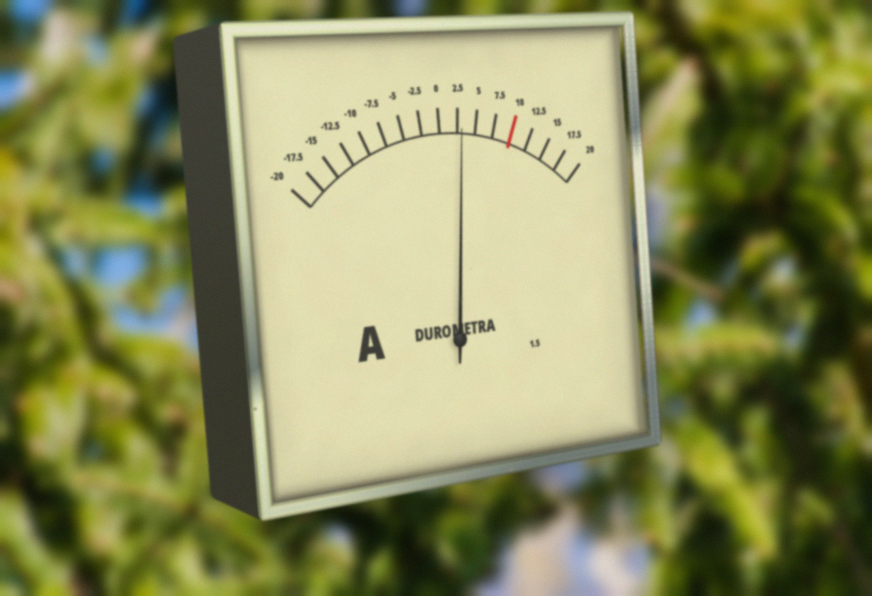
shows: 2.5 A
